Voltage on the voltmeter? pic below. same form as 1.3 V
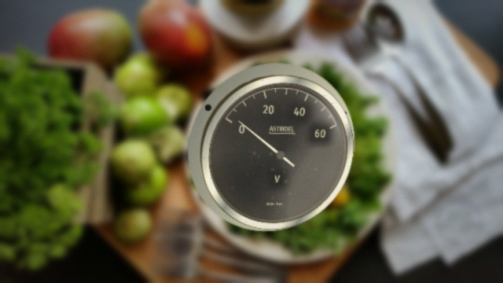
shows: 2.5 V
